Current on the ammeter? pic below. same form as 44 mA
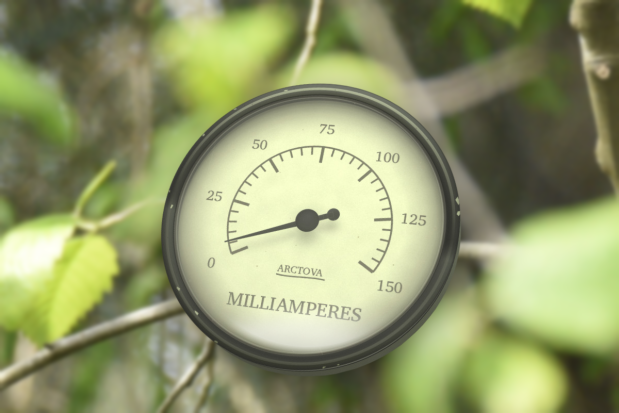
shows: 5 mA
